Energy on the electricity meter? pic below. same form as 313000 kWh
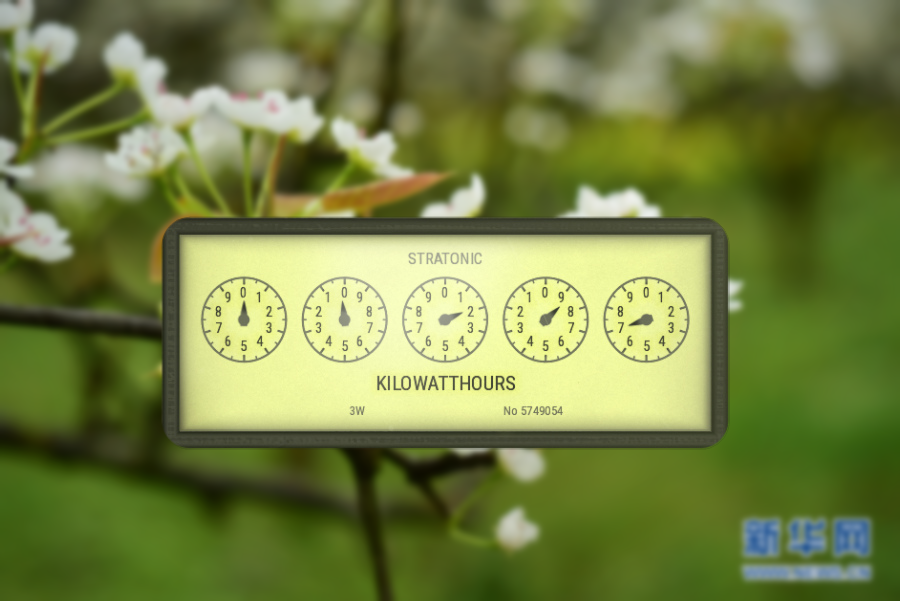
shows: 187 kWh
